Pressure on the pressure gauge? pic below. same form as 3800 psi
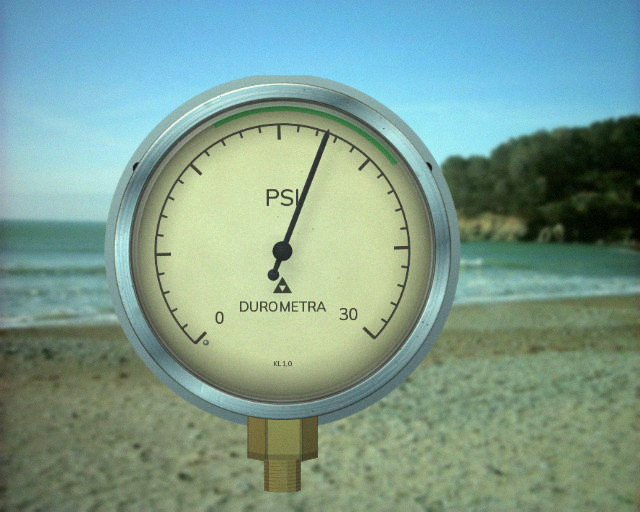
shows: 17.5 psi
